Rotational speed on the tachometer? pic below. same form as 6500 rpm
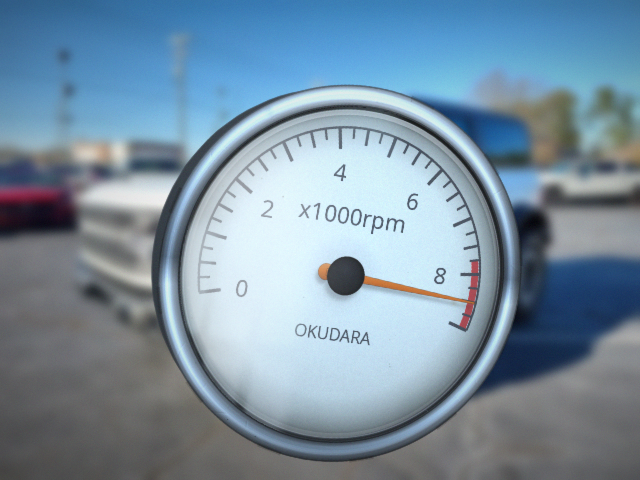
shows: 8500 rpm
